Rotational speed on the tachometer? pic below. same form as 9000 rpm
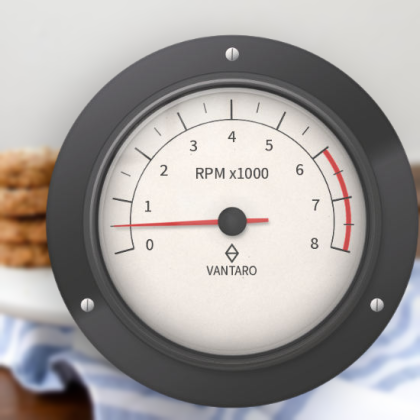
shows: 500 rpm
